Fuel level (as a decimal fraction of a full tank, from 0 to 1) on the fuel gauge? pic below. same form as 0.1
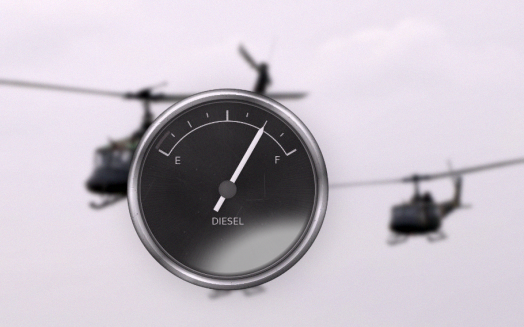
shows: 0.75
